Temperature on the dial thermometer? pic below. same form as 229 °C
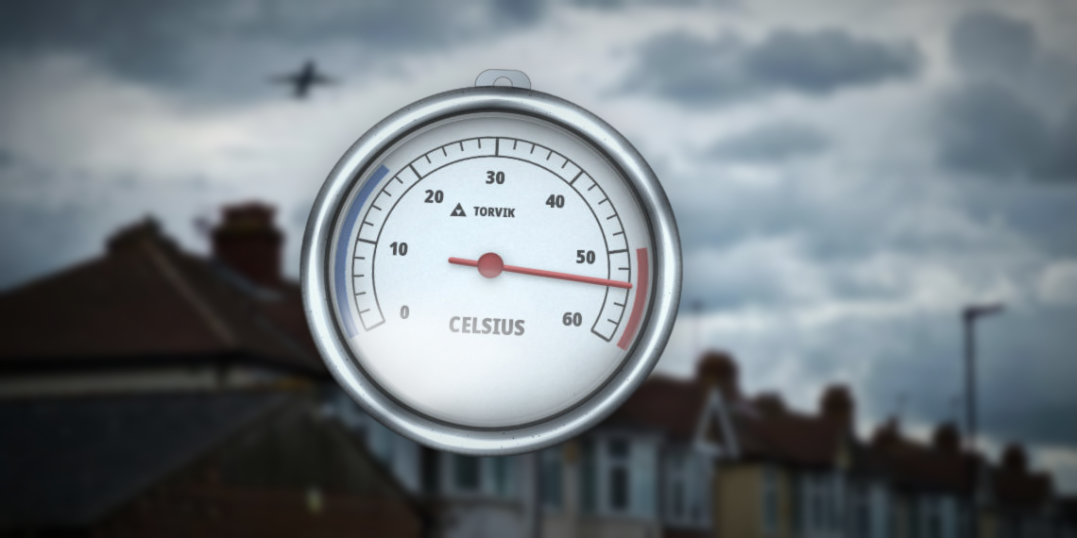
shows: 54 °C
